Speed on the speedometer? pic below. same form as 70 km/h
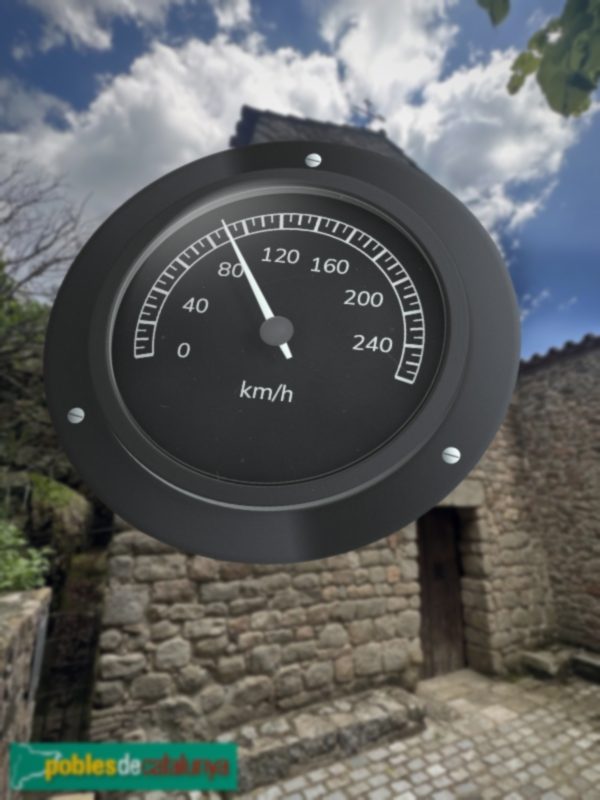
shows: 90 km/h
